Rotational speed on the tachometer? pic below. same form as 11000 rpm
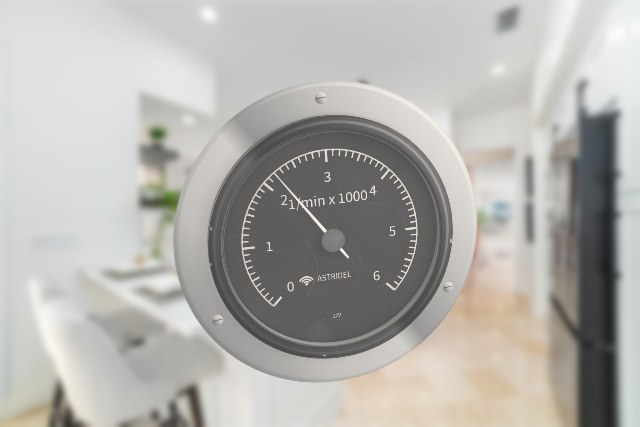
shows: 2200 rpm
